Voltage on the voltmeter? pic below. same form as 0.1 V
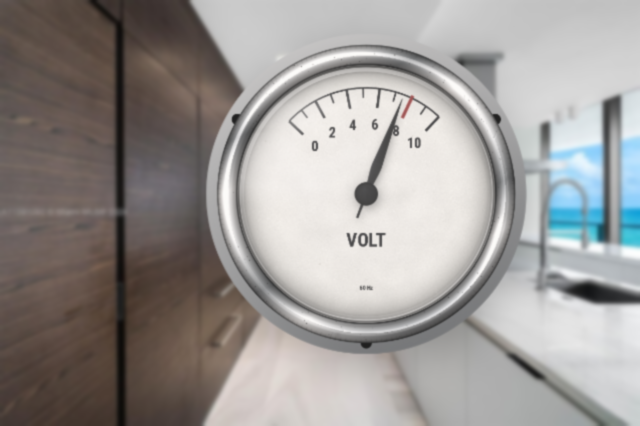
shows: 7.5 V
